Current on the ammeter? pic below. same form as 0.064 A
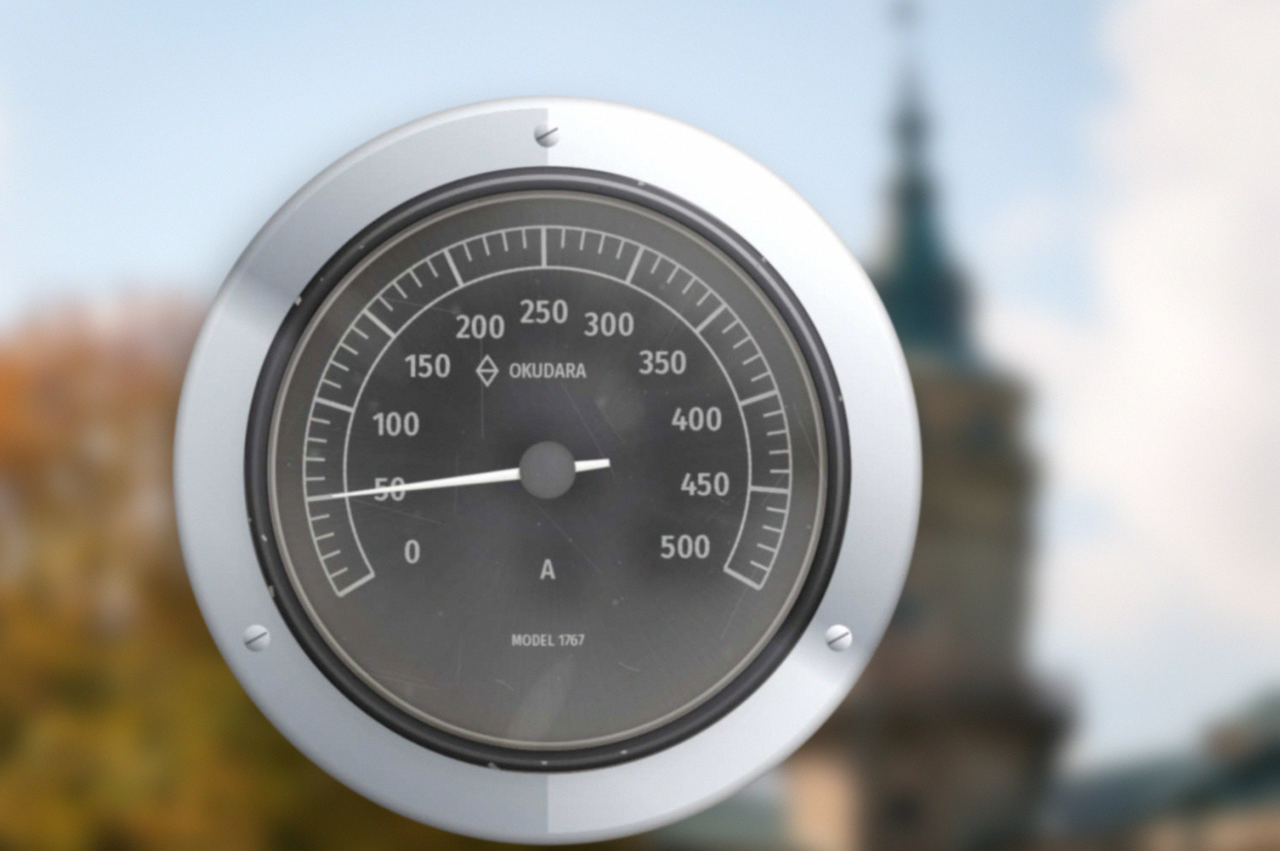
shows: 50 A
